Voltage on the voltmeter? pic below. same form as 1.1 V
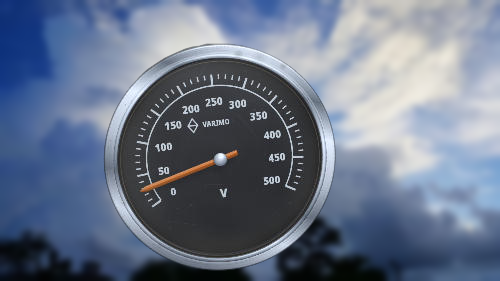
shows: 30 V
